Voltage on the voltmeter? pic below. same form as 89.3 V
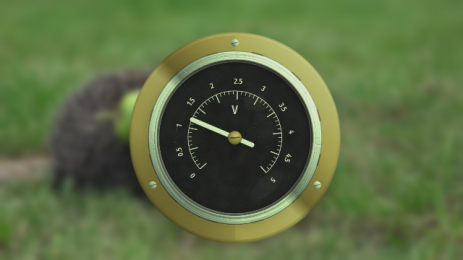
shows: 1.2 V
